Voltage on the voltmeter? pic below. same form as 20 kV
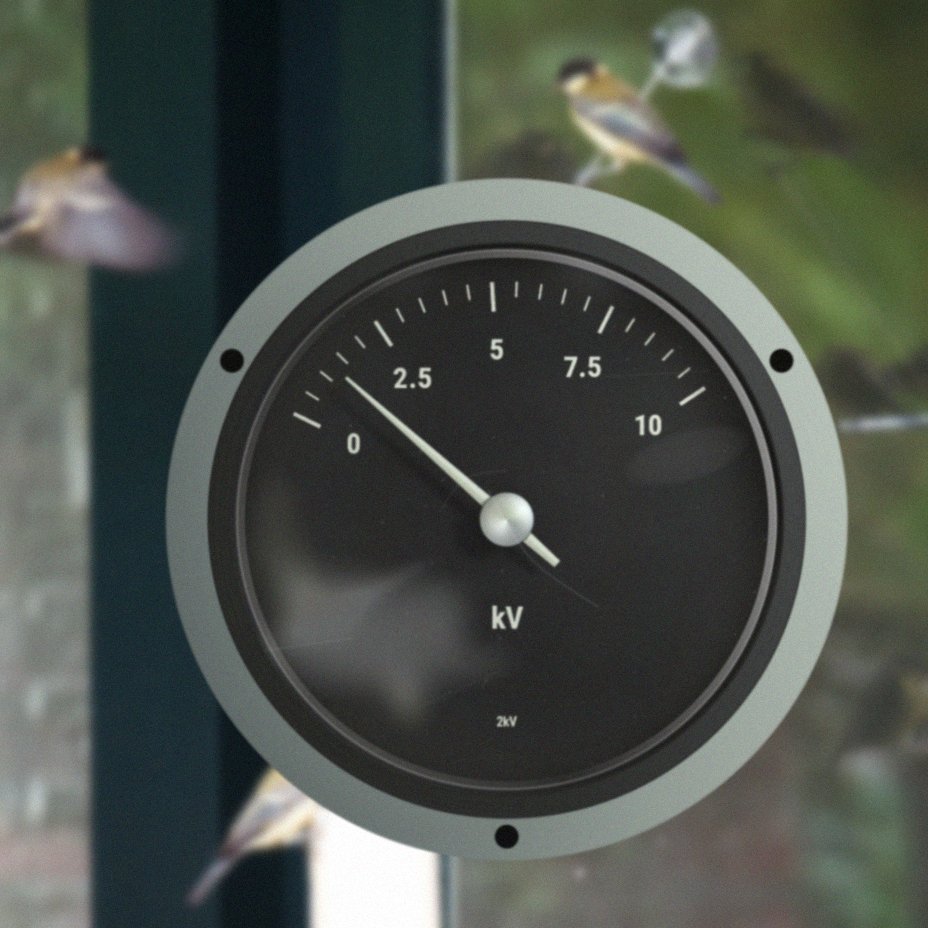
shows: 1.25 kV
